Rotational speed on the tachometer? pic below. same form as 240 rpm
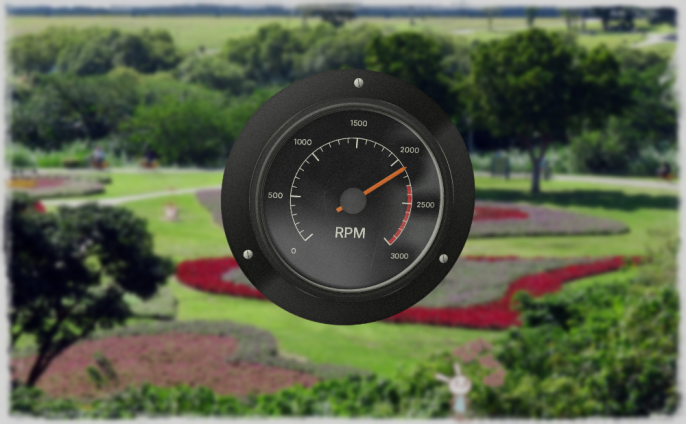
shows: 2100 rpm
